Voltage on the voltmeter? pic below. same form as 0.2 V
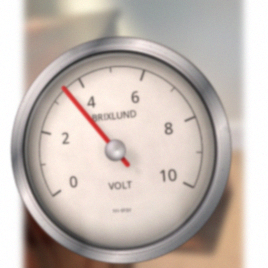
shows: 3.5 V
